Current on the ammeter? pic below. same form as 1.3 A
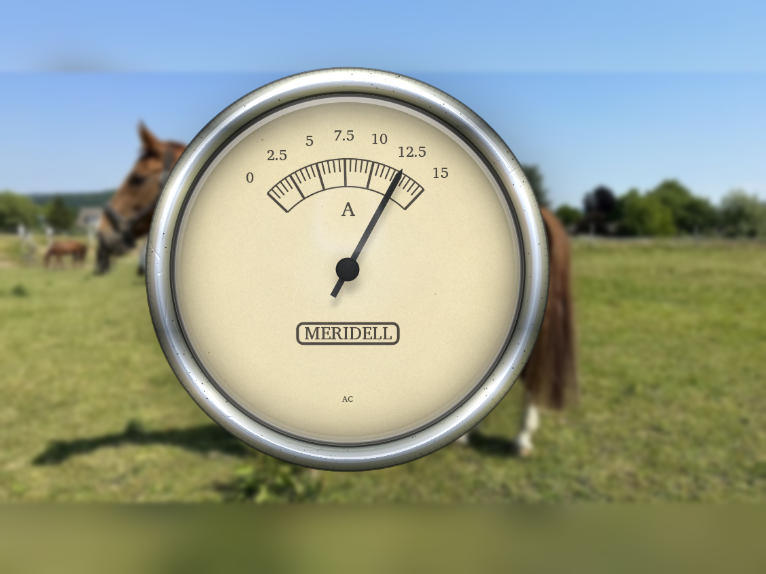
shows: 12.5 A
